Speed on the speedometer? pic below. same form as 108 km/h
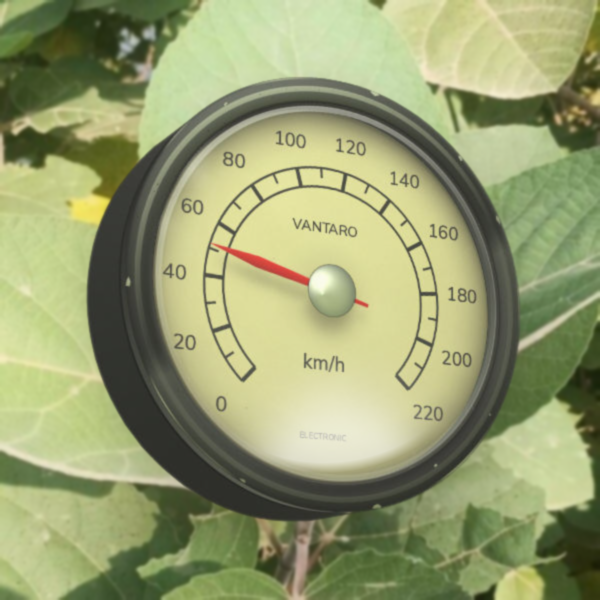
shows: 50 km/h
